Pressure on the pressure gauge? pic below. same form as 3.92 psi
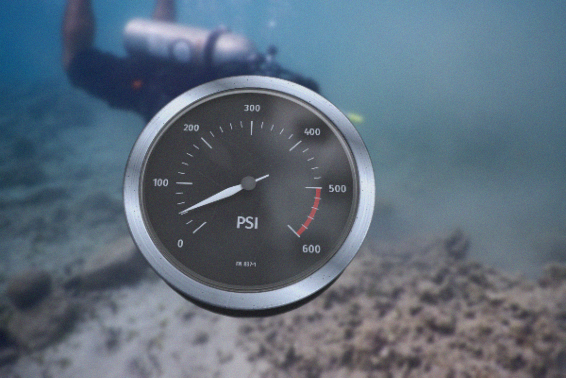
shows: 40 psi
